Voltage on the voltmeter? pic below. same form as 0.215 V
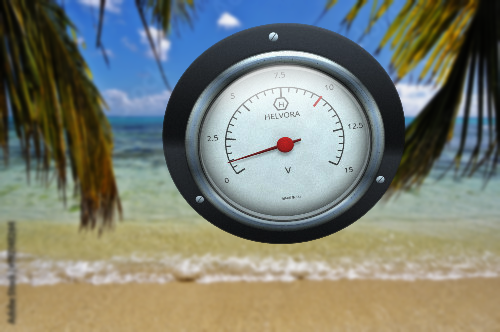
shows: 1 V
